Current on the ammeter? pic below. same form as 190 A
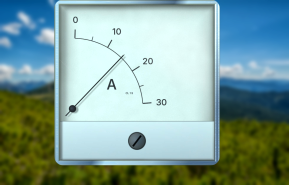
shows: 15 A
